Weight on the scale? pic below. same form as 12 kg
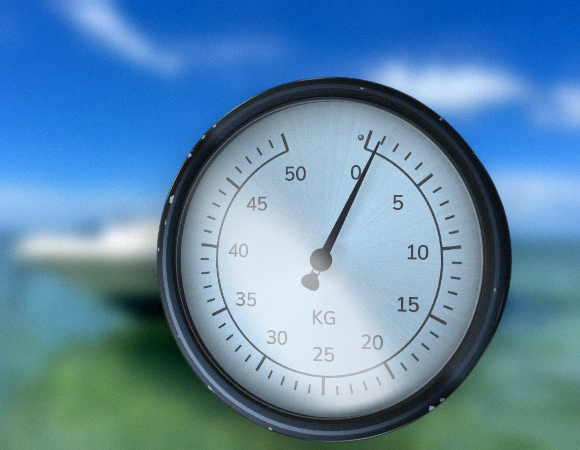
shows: 1 kg
